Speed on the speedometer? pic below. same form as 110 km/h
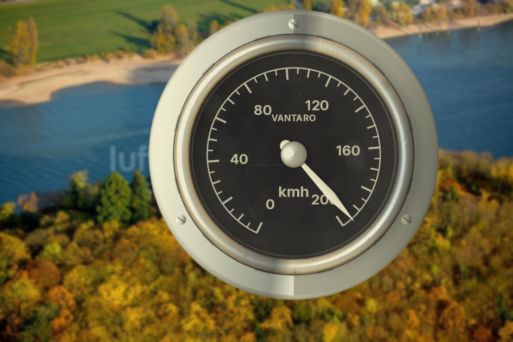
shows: 195 km/h
